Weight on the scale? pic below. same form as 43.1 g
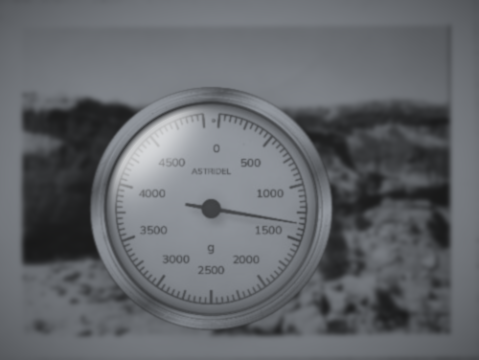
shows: 1350 g
